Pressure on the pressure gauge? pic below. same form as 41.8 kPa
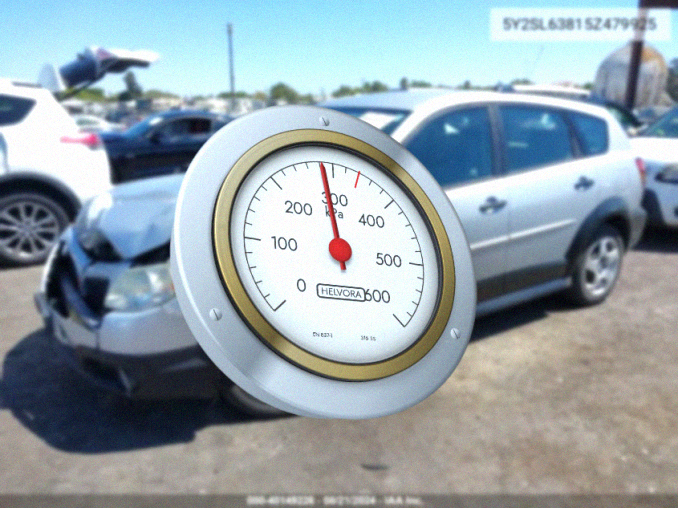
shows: 280 kPa
